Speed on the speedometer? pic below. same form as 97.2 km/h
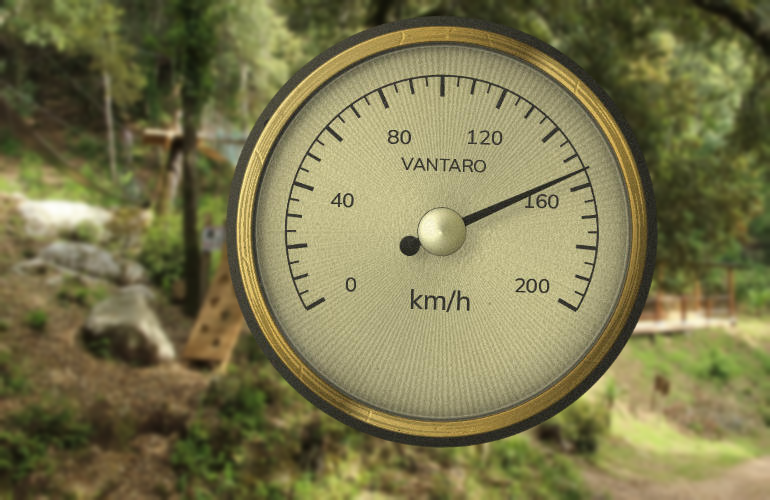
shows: 155 km/h
